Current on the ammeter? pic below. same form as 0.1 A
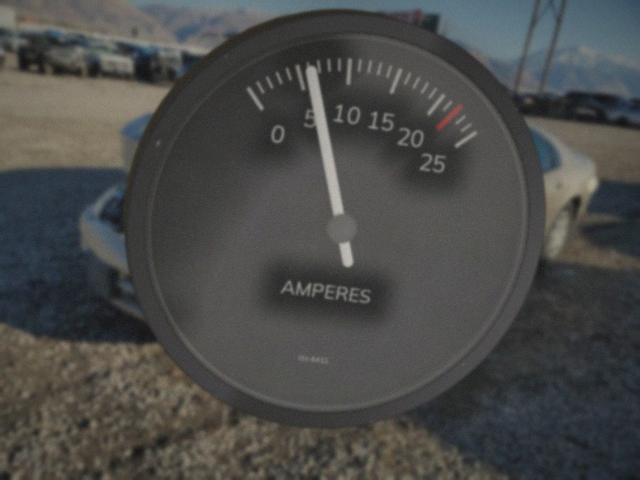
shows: 6 A
